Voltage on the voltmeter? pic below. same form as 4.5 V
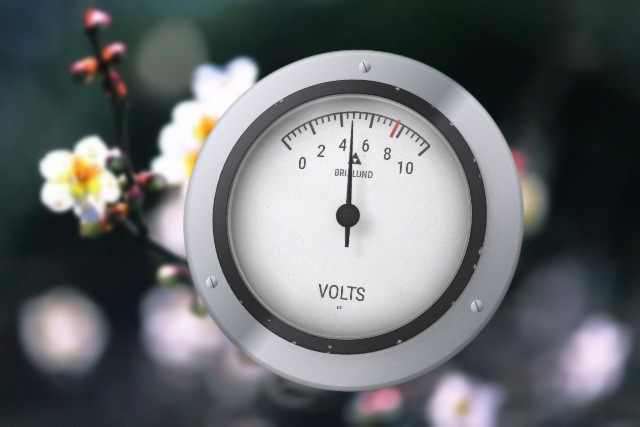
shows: 4.8 V
